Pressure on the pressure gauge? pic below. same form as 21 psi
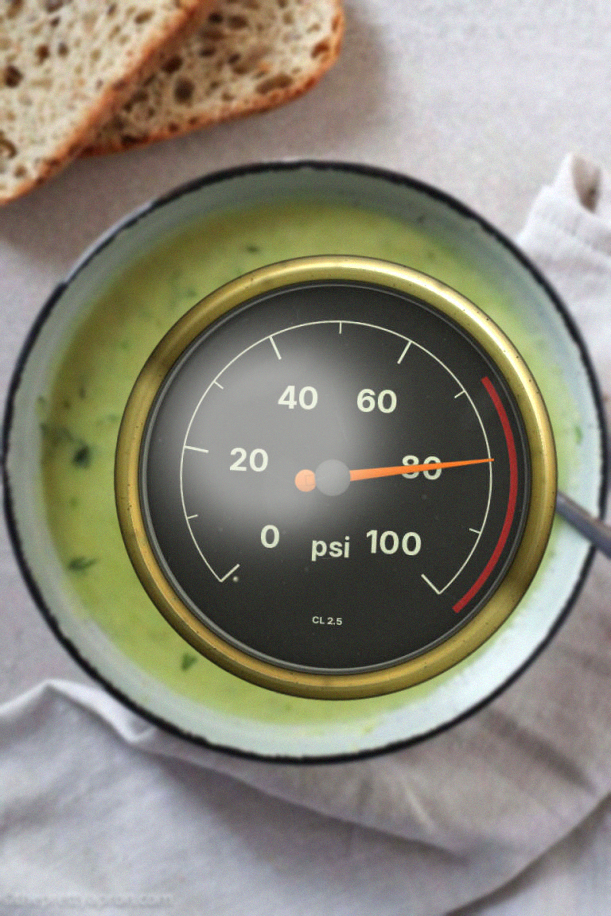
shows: 80 psi
